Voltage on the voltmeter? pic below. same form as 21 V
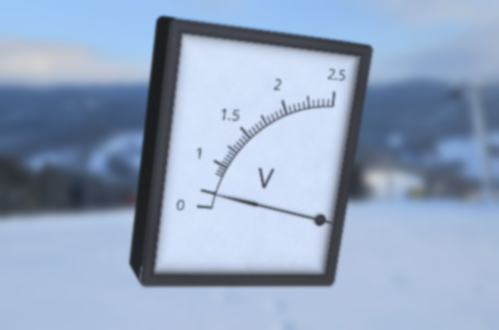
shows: 0.5 V
